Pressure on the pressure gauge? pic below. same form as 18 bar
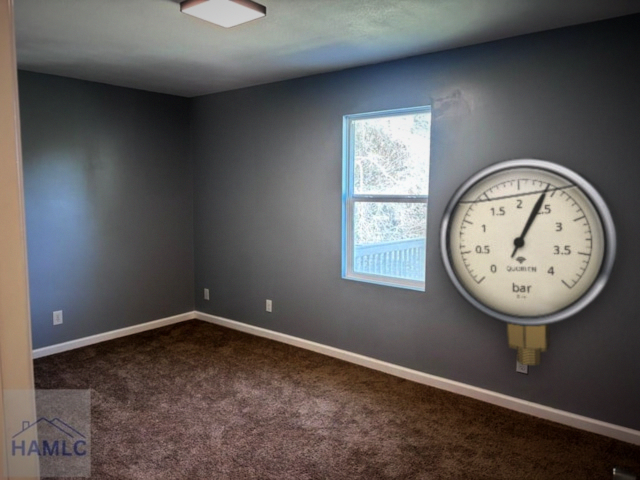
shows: 2.4 bar
